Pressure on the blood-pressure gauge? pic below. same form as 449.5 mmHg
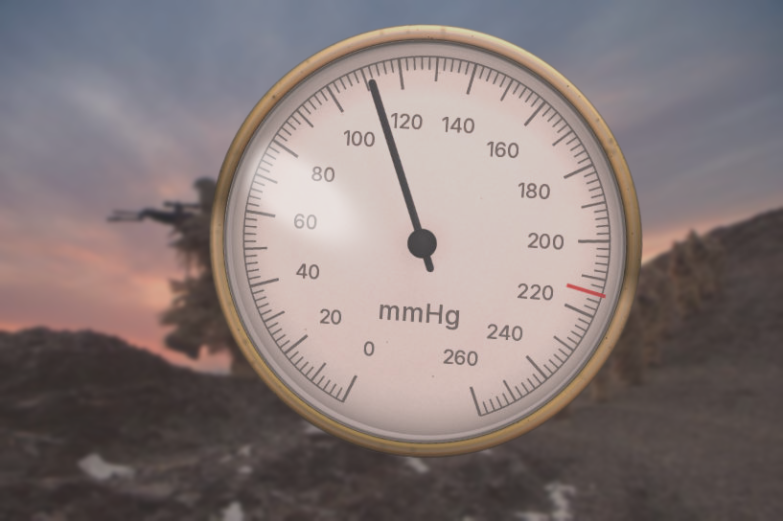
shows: 112 mmHg
